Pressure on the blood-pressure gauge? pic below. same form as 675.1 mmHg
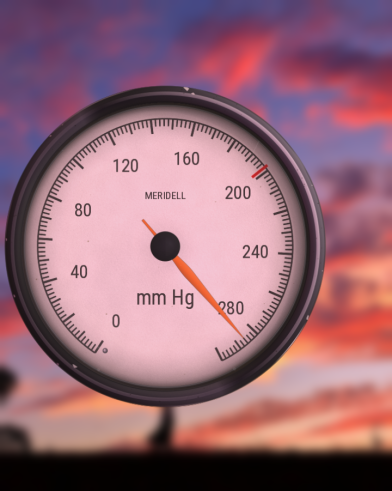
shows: 286 mmHg
